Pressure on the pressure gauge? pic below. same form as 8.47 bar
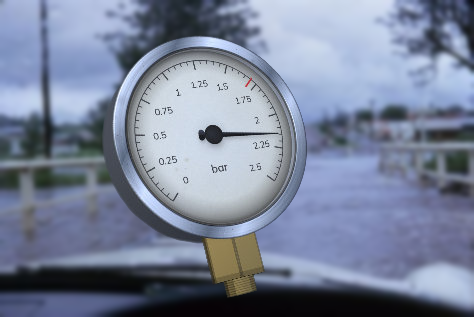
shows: 2.15 bar
